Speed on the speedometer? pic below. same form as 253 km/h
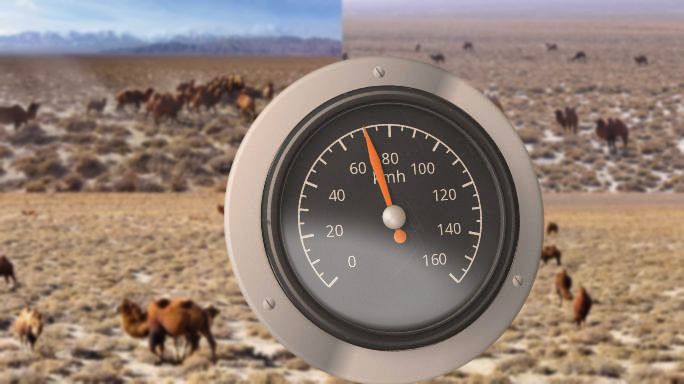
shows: 70 km/h
